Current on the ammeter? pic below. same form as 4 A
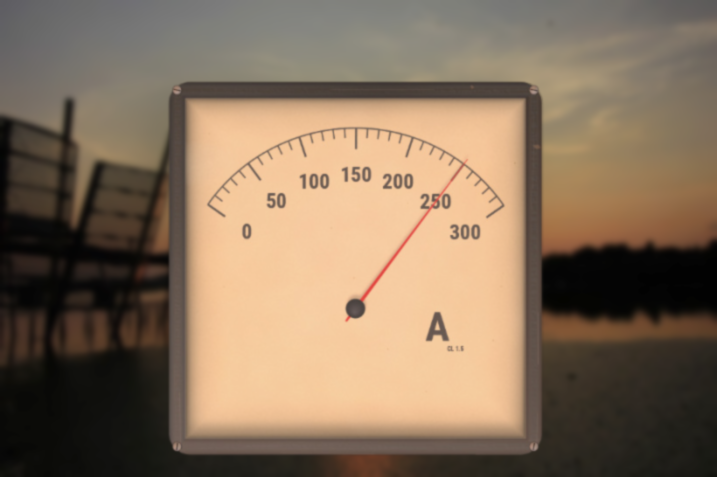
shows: 250 A
